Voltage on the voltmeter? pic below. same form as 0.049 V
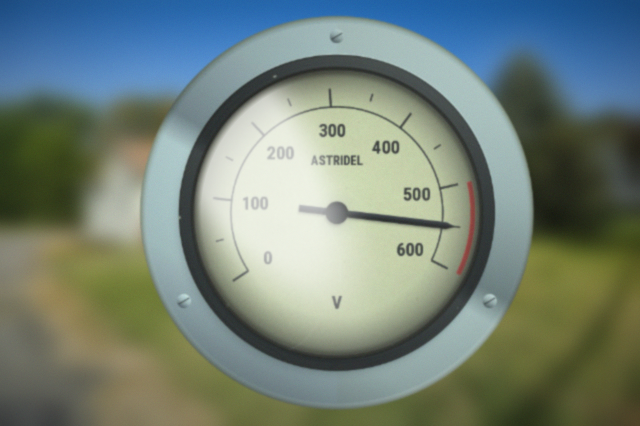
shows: 550 V
